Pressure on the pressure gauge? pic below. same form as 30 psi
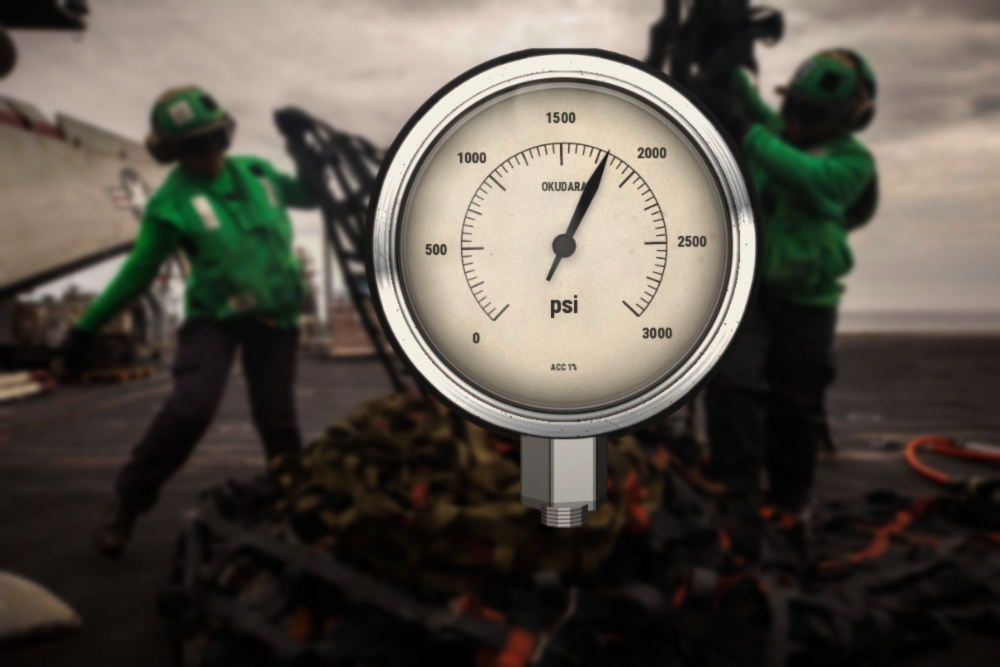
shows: 1800 psi
